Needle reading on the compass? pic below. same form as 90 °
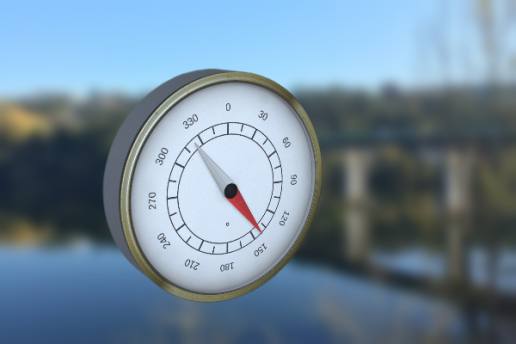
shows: 142.5 °
